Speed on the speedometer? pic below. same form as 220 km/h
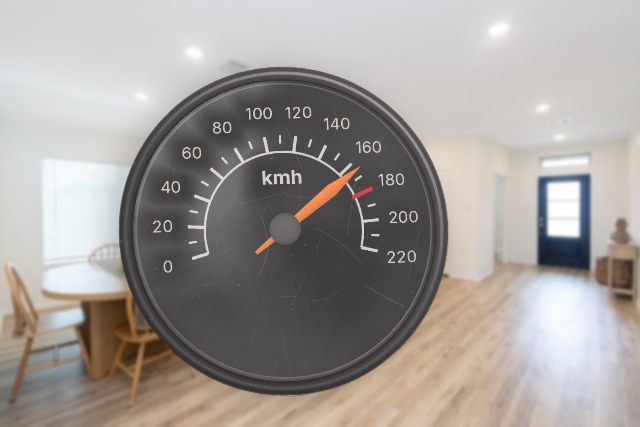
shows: 165 km/h
